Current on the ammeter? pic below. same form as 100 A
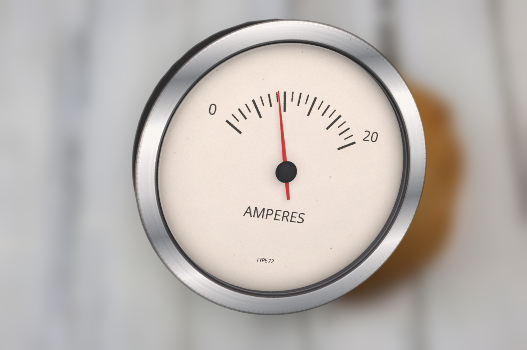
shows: 7 A
